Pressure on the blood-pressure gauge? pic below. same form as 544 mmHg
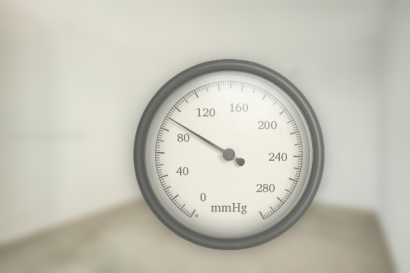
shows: 90 mmHg
